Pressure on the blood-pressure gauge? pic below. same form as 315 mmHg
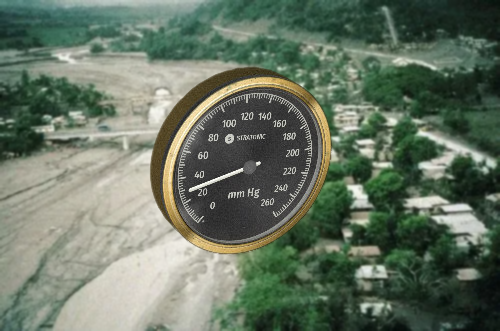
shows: 30 mmHg
